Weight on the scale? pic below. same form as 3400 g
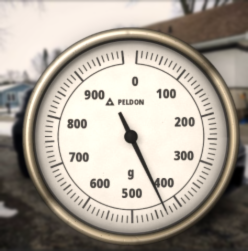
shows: 430 g
